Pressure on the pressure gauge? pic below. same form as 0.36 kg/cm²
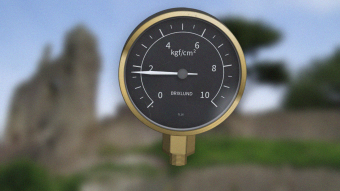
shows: 1.75 kg/cm²
